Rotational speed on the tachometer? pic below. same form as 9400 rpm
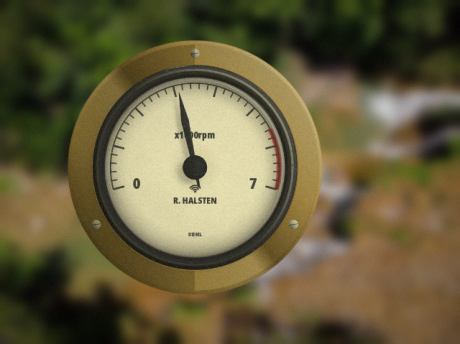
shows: 3100 rpm
